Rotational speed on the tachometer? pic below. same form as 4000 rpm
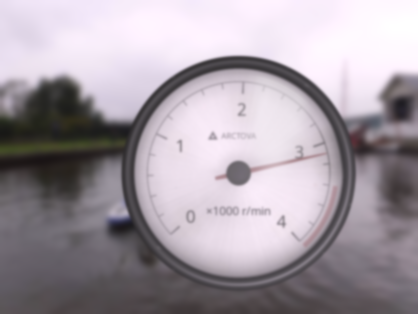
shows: 3100 rpm
